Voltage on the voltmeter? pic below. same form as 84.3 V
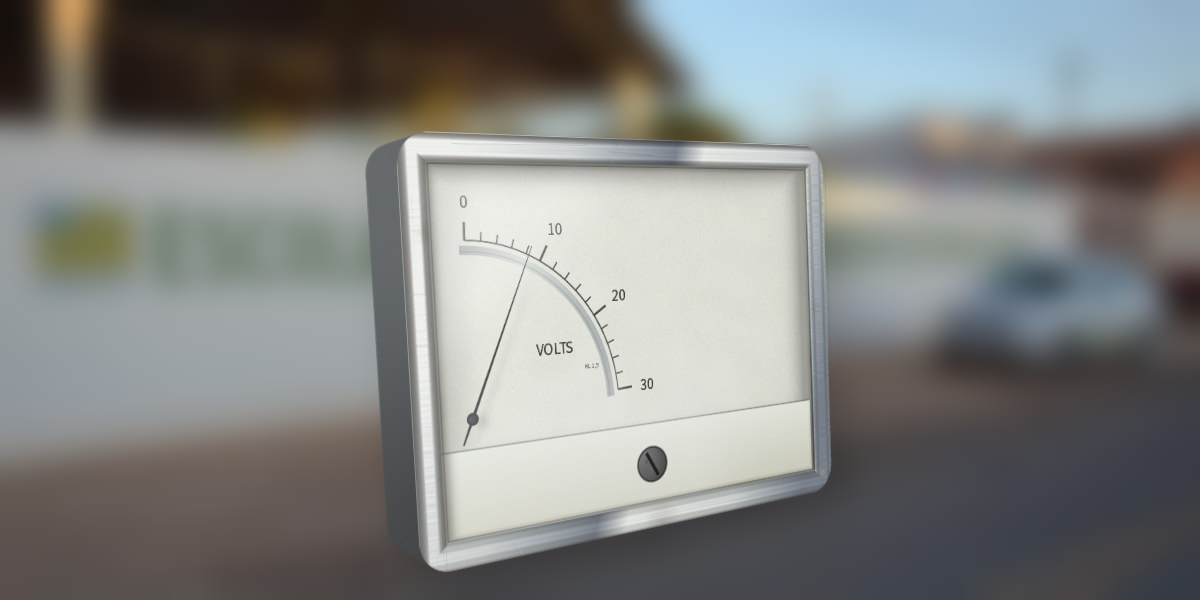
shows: 8 V
